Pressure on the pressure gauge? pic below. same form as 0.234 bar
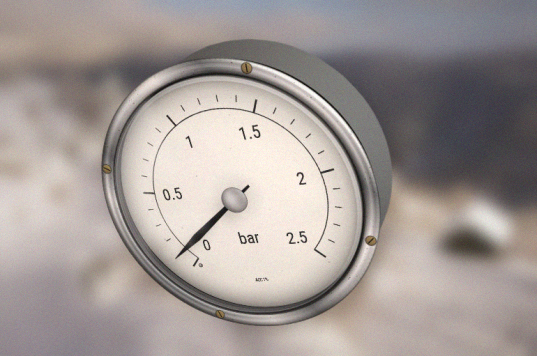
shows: 0.1 bar
